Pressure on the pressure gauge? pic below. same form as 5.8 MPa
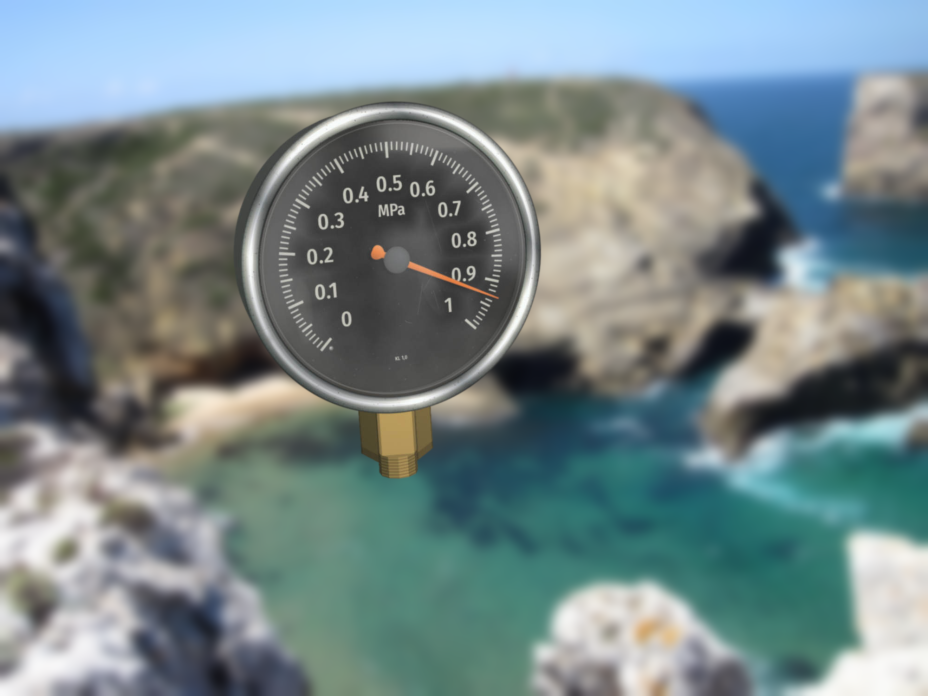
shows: 0.93 MPa
